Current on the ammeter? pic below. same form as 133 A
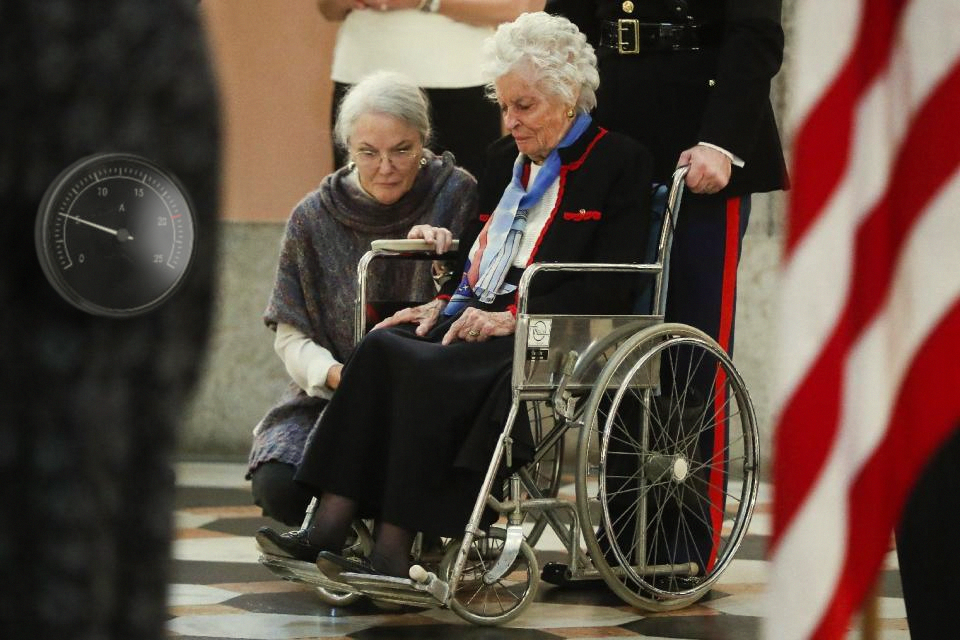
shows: 5 A
